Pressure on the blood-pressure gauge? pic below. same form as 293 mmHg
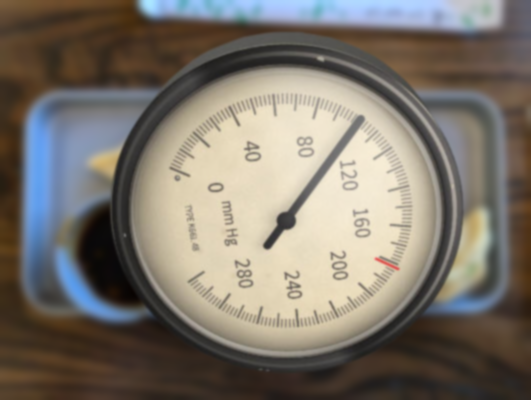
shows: 100 mmHg
